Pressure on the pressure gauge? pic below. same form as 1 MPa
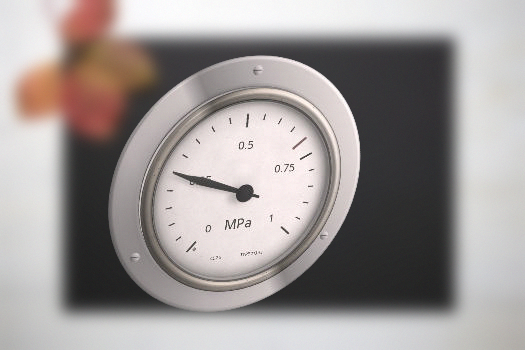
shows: 0.25 MPa
